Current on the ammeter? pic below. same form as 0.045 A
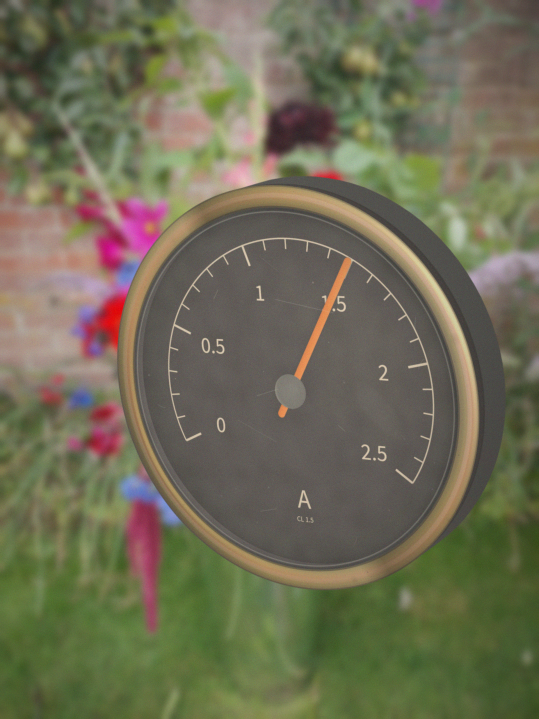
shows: 1.5 A
